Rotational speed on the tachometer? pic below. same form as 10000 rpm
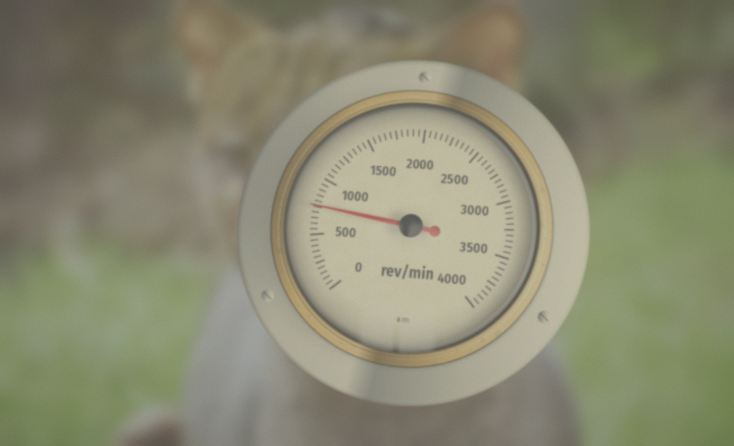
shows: 750 rpm
